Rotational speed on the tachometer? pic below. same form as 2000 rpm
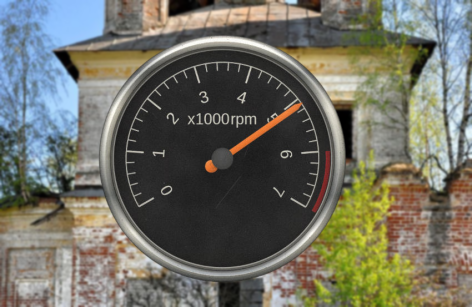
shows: 5100 rpm
